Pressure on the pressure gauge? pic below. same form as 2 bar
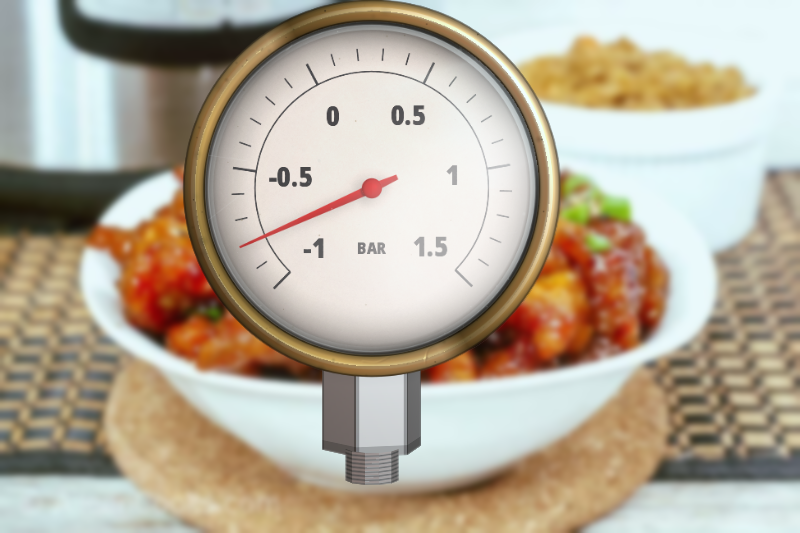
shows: -0.8 bar
